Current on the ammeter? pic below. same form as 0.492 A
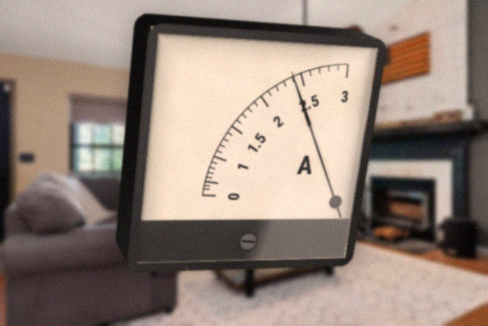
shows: 2.4 A
